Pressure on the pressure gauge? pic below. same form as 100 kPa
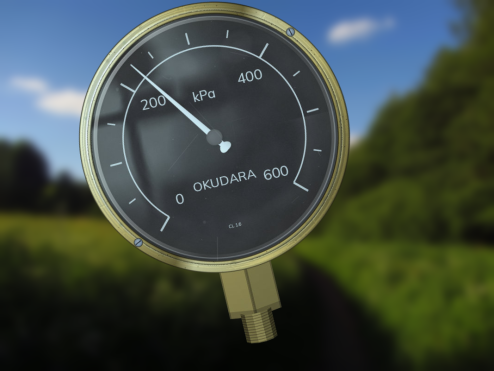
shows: 225 kPa
